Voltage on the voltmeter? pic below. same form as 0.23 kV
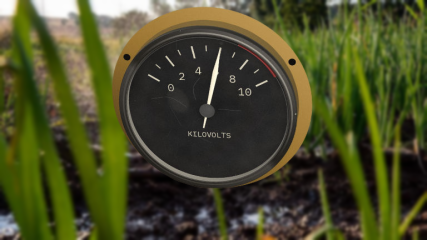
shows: 6 kV
